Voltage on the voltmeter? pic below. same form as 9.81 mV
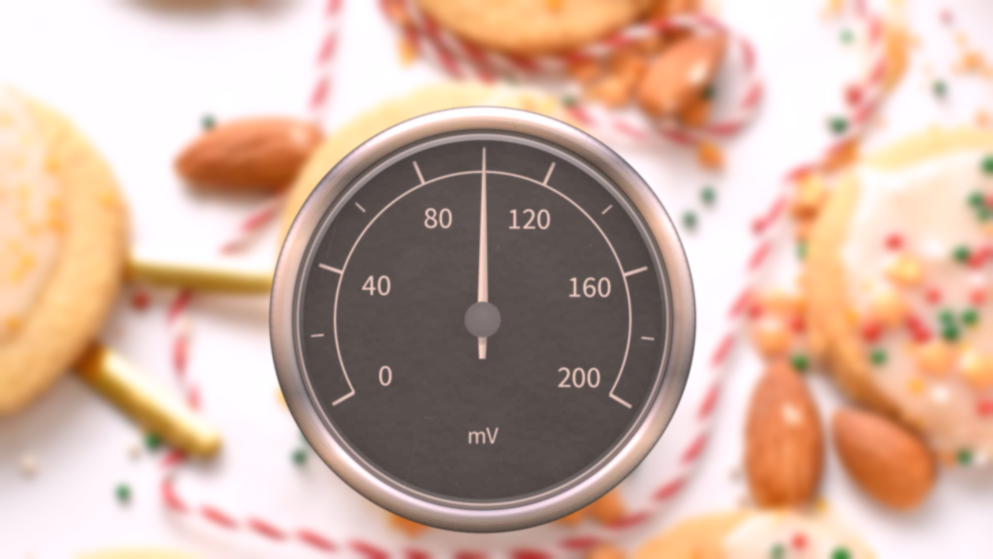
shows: 100 mV
